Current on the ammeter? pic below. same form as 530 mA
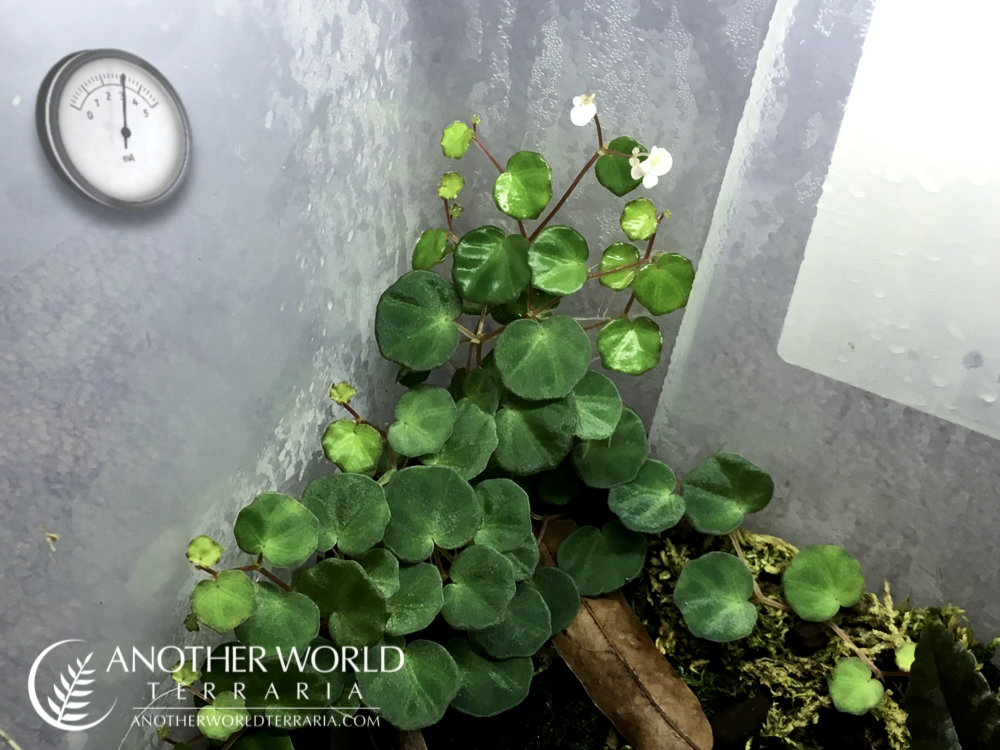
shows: 3 mA
